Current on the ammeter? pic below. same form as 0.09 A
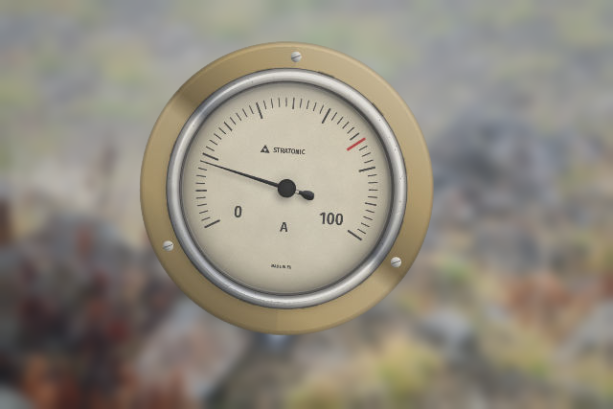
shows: 18 A
